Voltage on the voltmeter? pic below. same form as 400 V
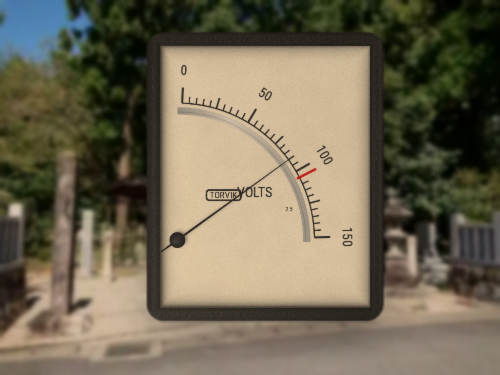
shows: 90 V
